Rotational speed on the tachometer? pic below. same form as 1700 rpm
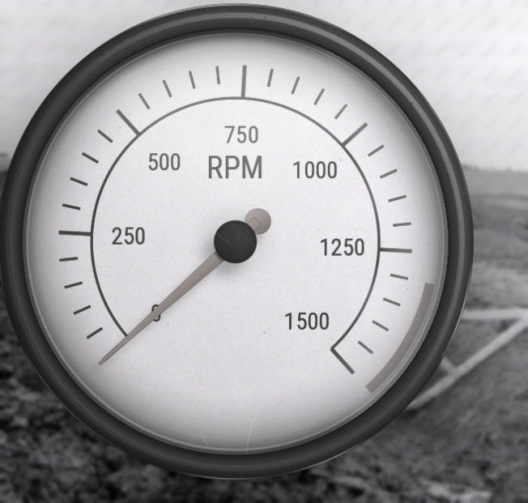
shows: 0 rpm
